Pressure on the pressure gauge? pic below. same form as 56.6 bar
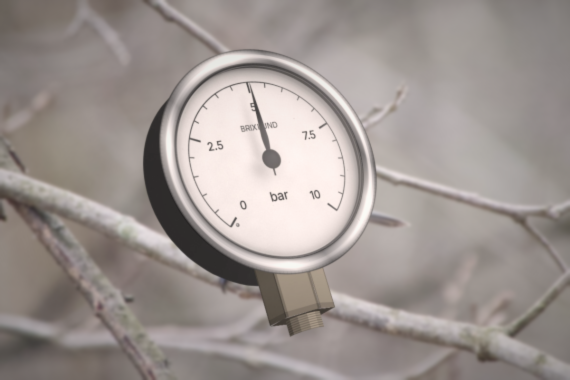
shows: 5 bar
